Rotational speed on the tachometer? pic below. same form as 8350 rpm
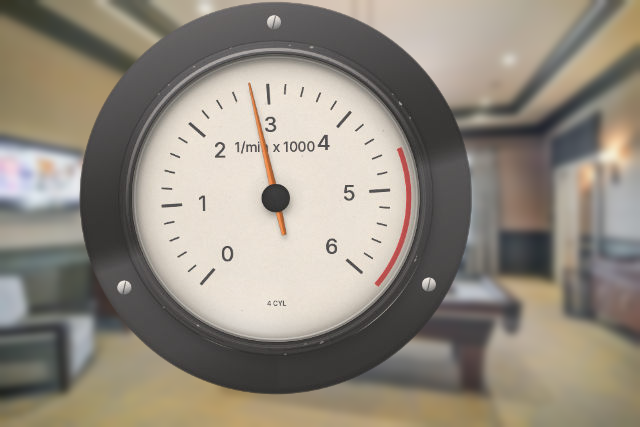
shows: 2800 rpm
